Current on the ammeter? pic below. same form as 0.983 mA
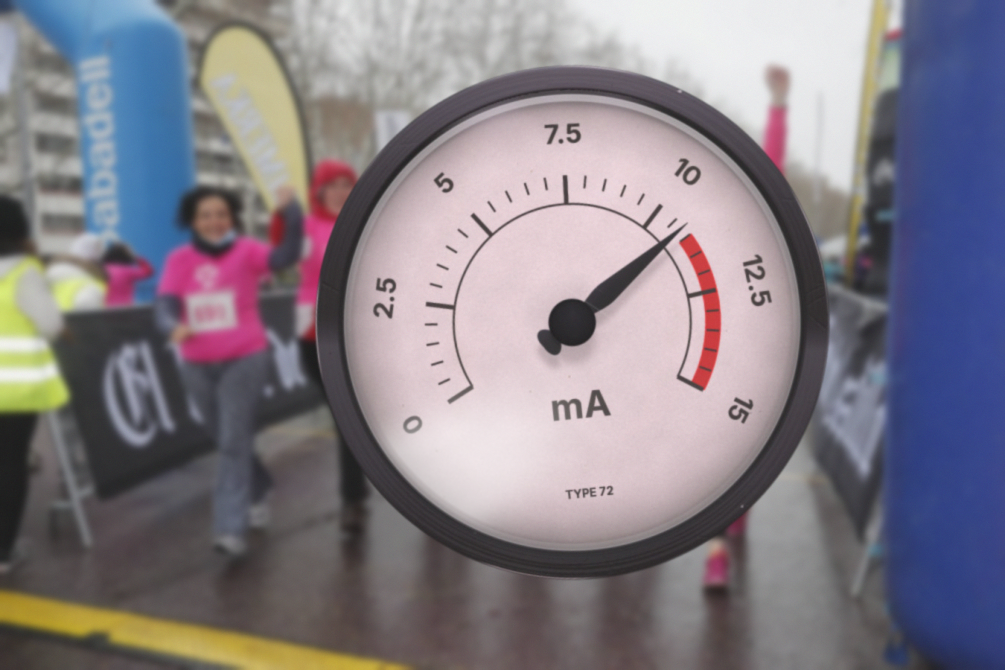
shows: 10.75 mA
